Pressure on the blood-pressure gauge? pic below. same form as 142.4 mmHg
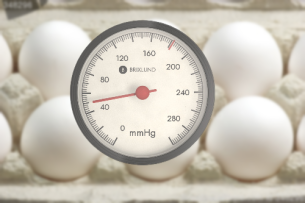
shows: 50 mmHg
